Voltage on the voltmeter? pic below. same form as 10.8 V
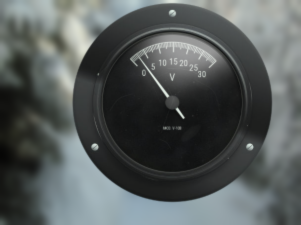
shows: 2.5 V
